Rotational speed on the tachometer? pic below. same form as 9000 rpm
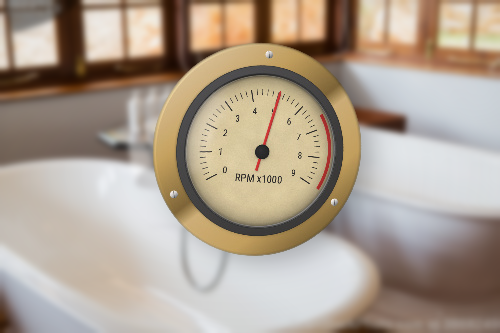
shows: 5000 rpm
